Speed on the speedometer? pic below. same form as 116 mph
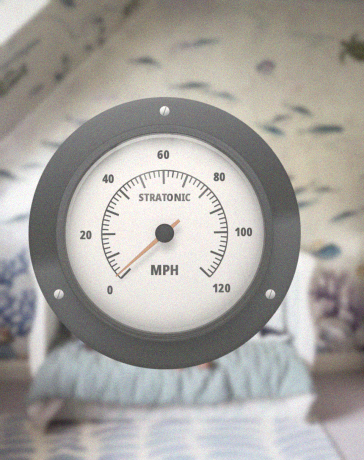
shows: 2 mph
